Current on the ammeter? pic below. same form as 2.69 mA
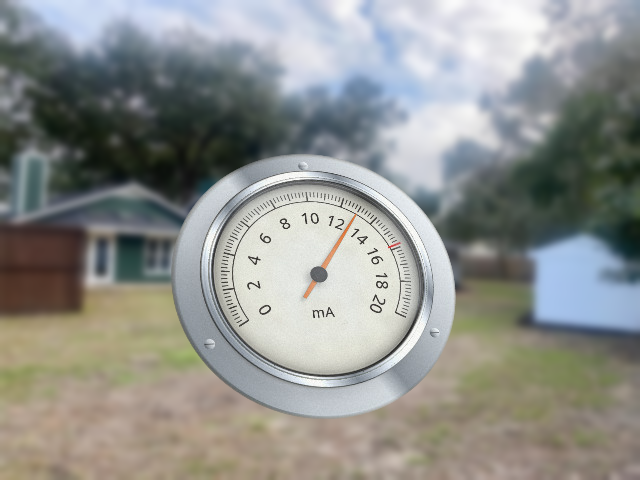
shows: 13 mA
